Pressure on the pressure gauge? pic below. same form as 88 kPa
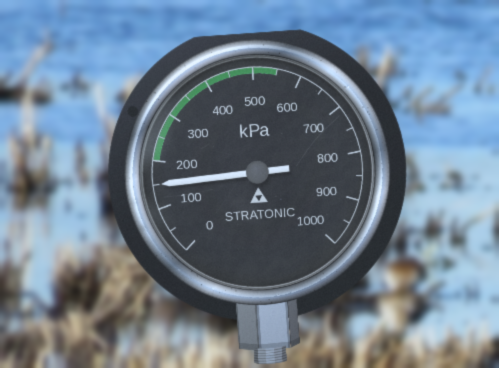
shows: 150 kPa
